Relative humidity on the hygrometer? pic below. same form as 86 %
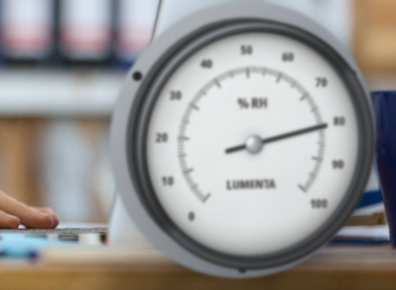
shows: 80 %
